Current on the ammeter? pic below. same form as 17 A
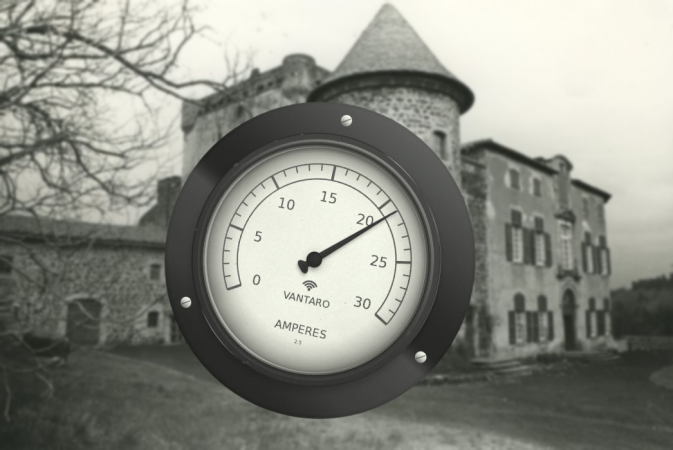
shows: 21 A
